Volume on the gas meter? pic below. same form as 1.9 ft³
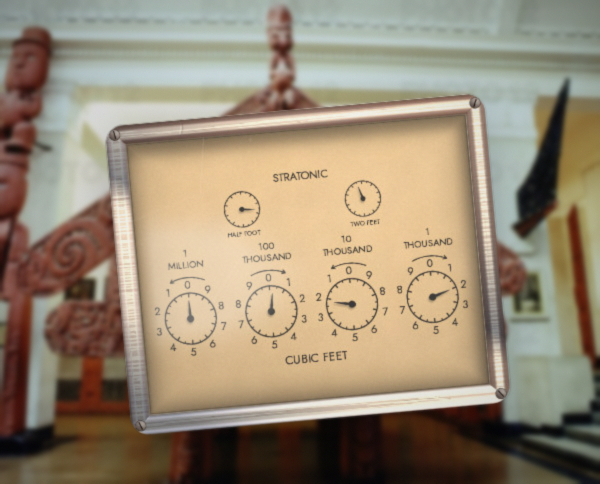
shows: 2200 ft³
